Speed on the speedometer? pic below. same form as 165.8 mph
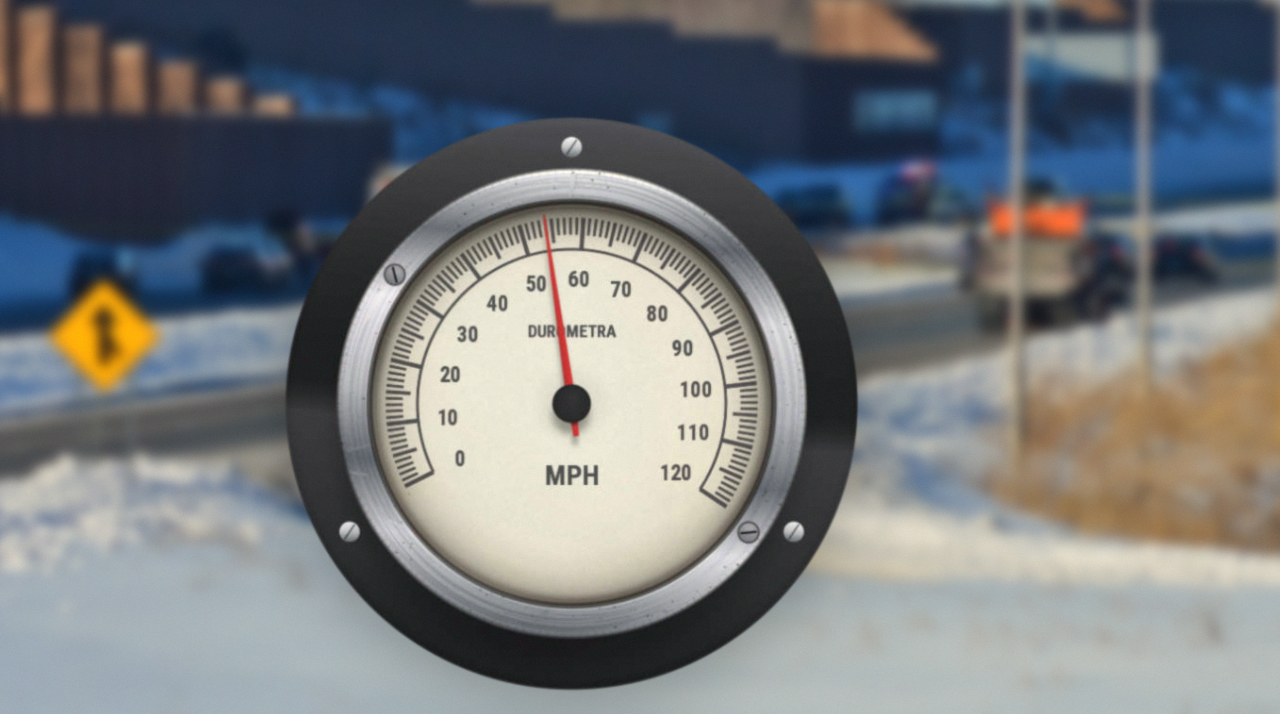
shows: 54 mph
